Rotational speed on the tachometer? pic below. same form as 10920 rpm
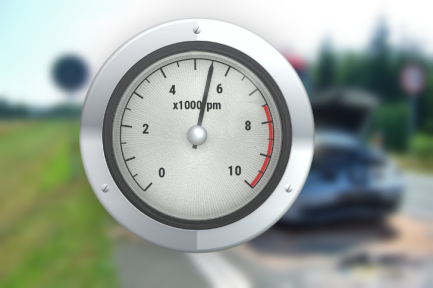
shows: 5500 rpm
